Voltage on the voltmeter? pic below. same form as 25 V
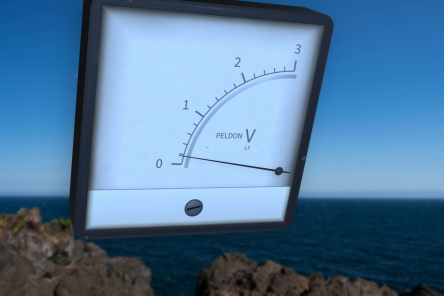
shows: 0.2 V
